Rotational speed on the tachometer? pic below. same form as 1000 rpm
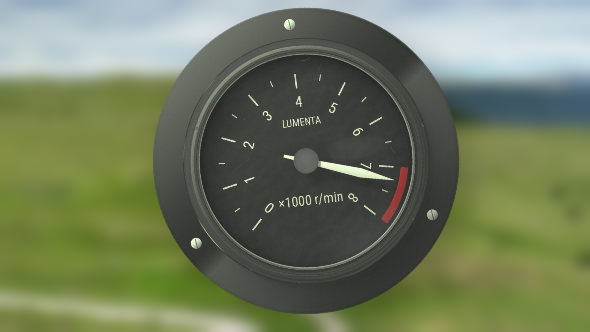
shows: 7250 rpm
